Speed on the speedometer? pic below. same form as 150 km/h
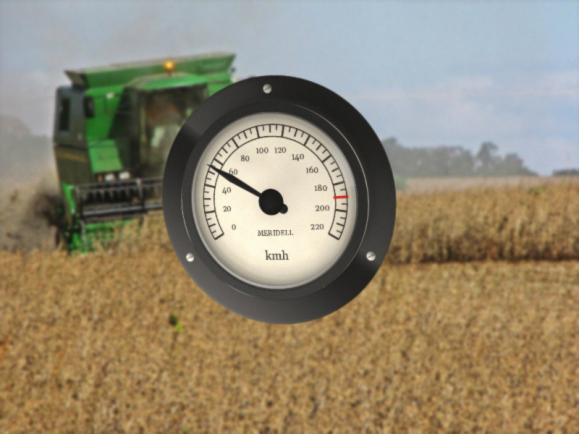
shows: 55 km/h
